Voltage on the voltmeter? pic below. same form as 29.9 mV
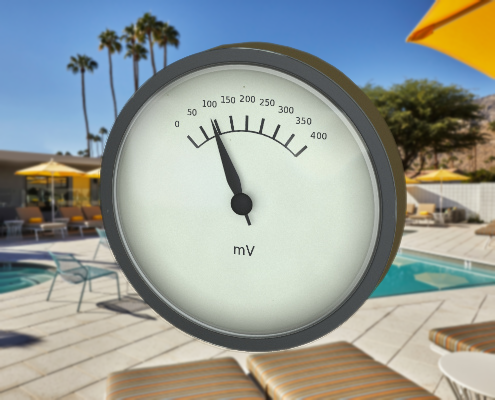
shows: 100 mV
